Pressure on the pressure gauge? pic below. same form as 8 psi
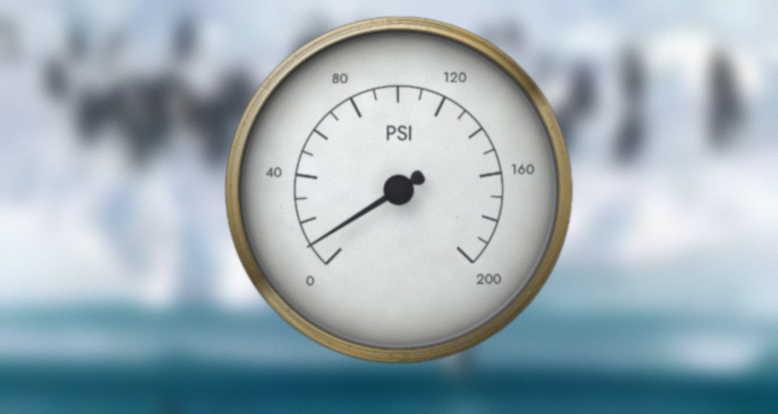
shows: 10 psi
